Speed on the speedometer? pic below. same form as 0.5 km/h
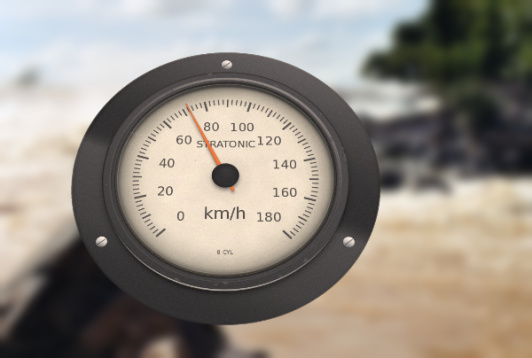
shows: 72 km/h
